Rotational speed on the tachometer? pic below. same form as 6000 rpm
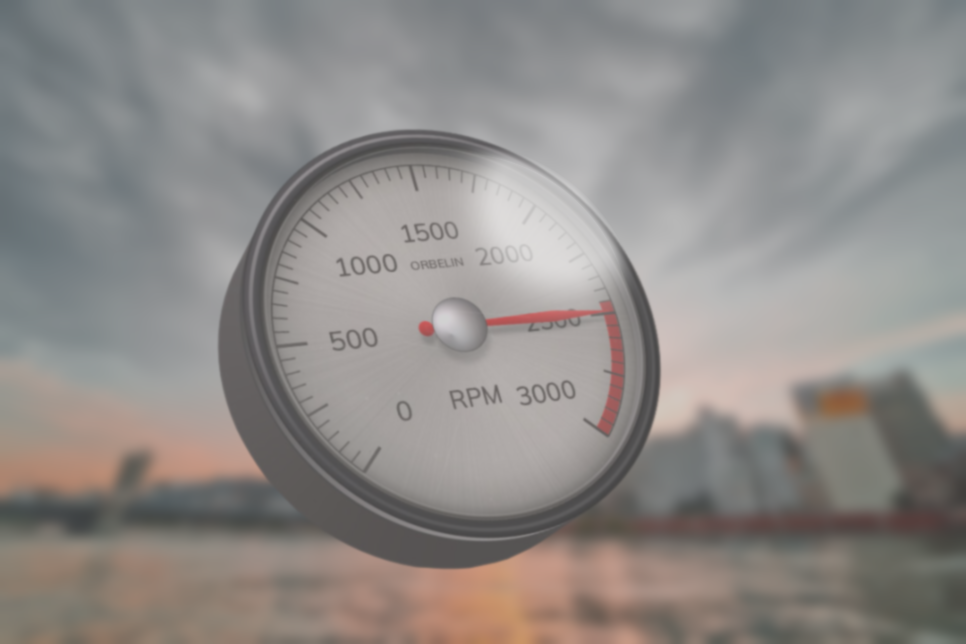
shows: 2500 rpm
